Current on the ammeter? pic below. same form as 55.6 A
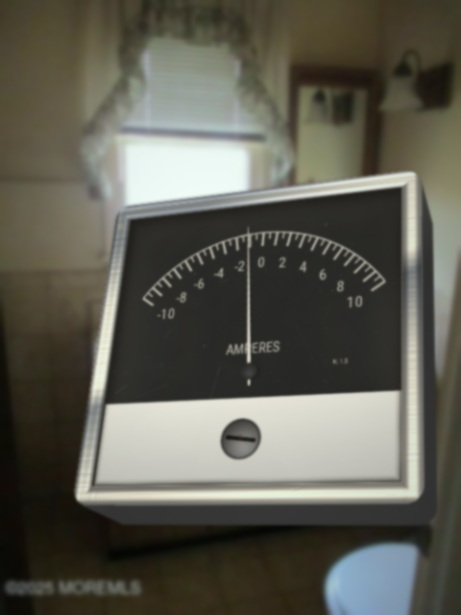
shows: -1 A
